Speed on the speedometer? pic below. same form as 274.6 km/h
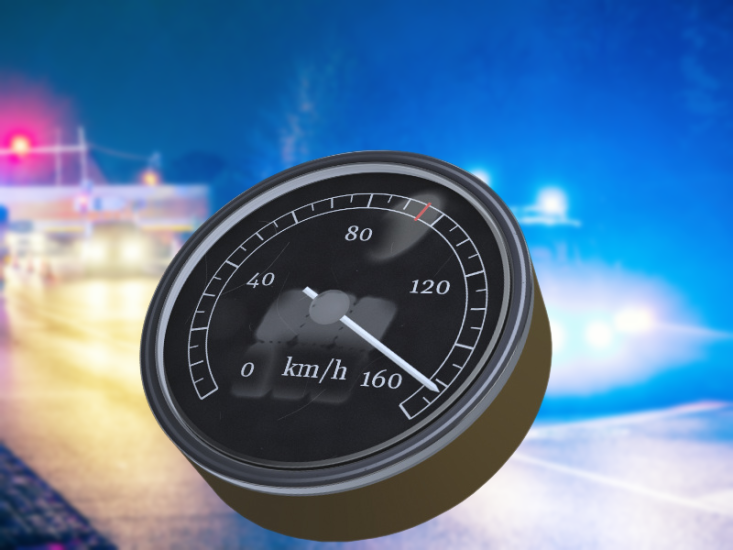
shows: 152.5 km/h
